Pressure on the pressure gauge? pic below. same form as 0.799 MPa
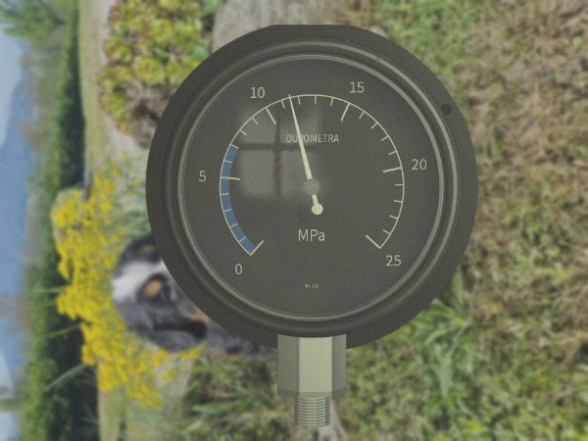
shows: 11.5 MPa
